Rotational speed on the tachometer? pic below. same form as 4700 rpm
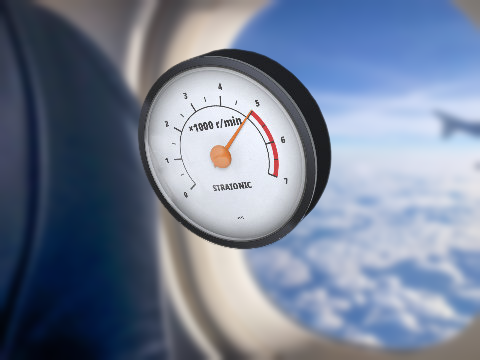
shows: 5000 rpm
